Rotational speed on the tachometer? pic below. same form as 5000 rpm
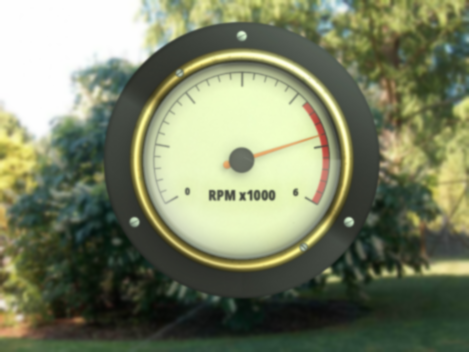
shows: 4800 rpm
